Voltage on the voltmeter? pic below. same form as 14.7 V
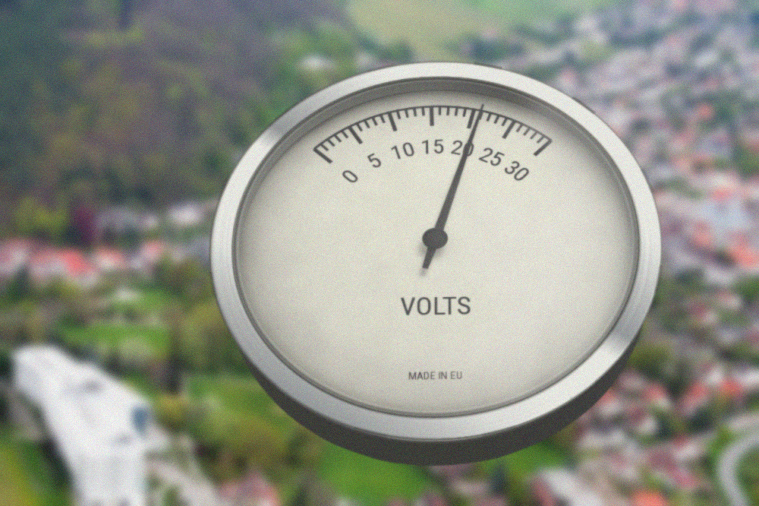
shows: 21 V
